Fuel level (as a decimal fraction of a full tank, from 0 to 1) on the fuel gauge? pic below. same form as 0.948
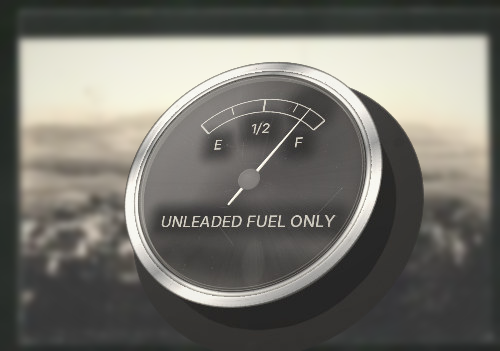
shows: 0.875
